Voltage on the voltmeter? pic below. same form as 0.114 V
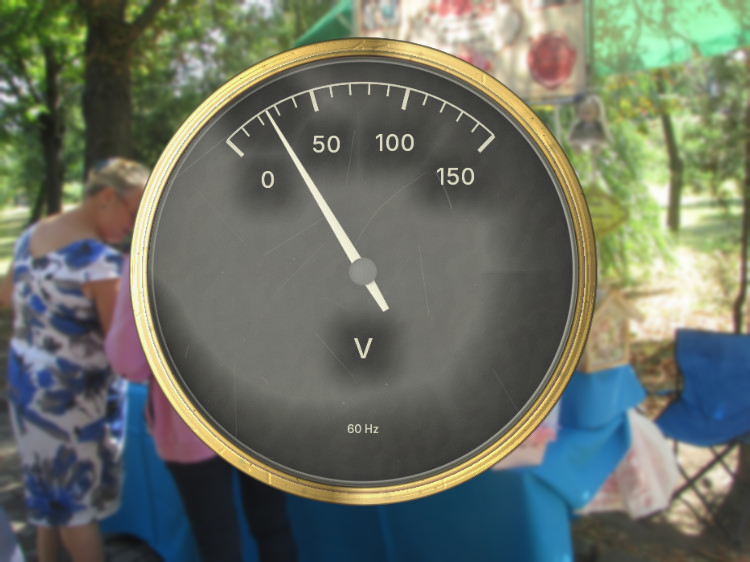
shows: 25 V
